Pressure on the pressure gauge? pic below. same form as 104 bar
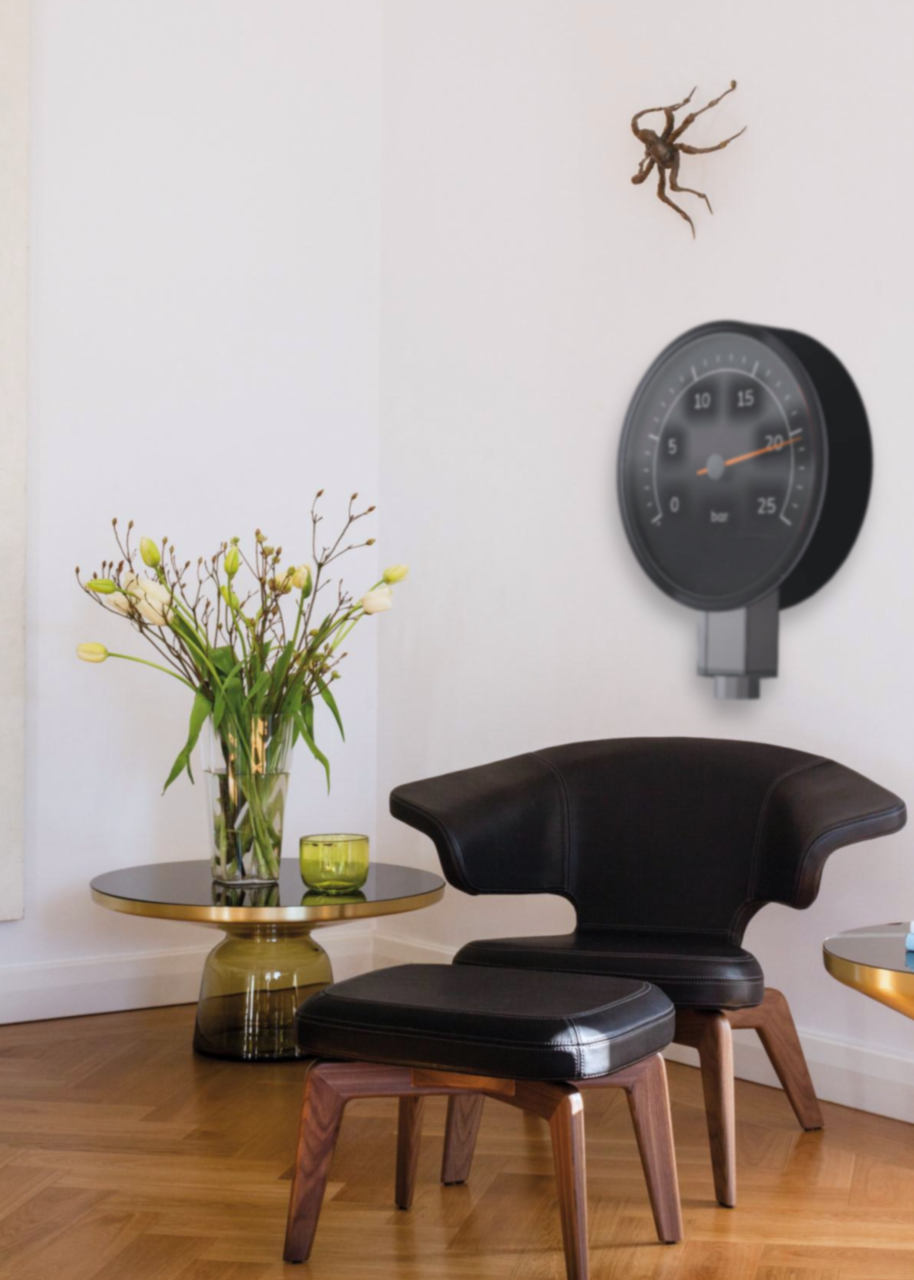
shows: 20.5 bar
